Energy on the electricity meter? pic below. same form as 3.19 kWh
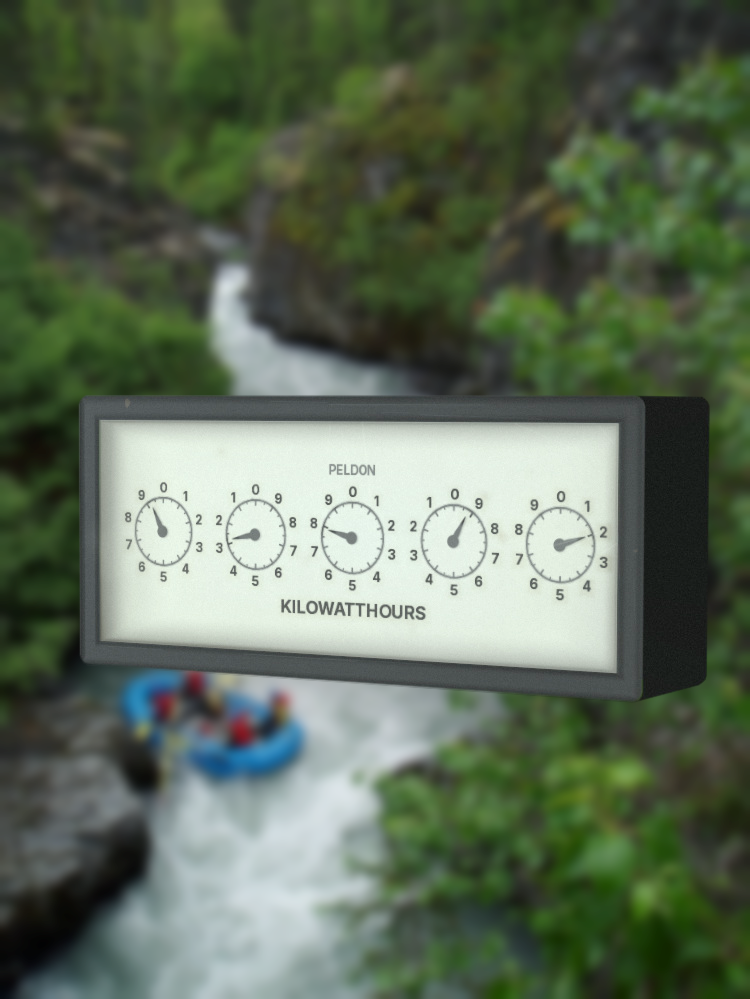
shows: 92792 kWh
